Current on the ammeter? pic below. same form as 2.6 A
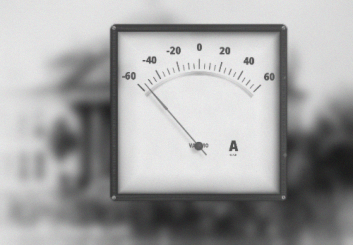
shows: -55 A
